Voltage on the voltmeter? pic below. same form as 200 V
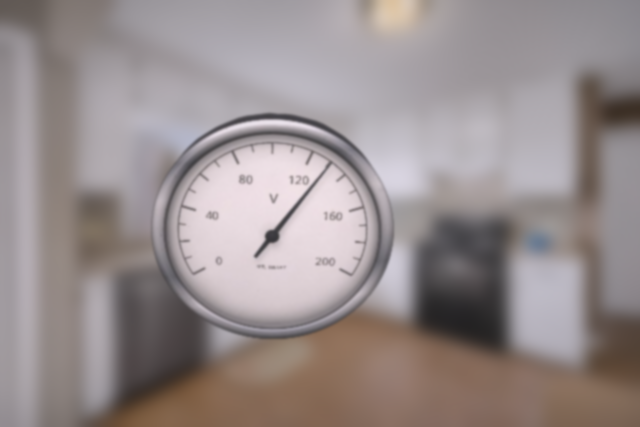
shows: 130 V
